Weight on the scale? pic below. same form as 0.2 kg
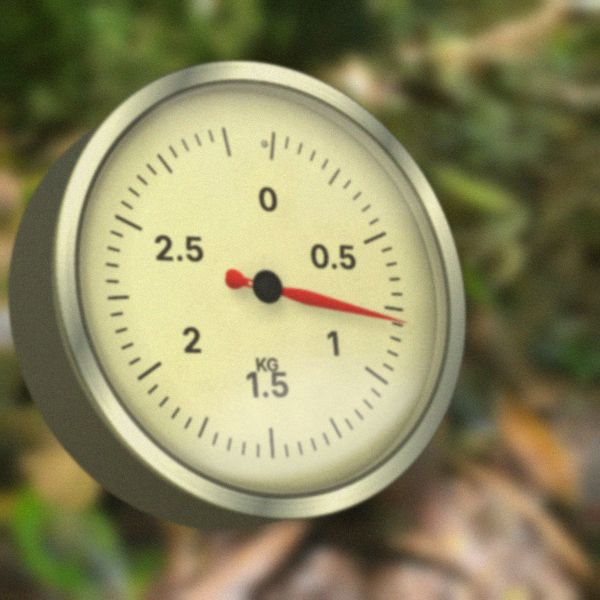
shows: 0.8 kg
